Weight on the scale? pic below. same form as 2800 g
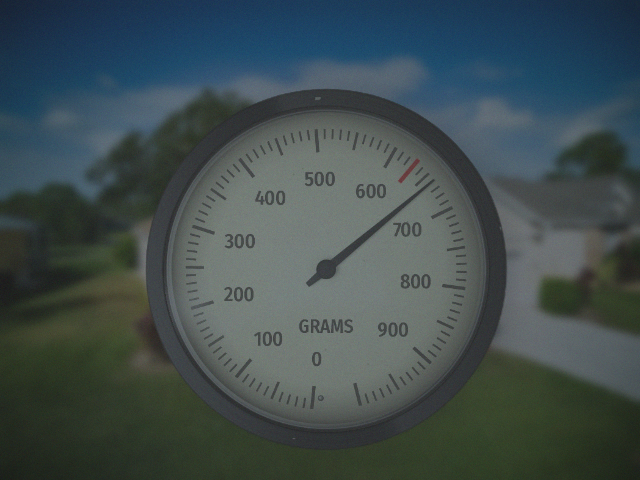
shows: 660 g
